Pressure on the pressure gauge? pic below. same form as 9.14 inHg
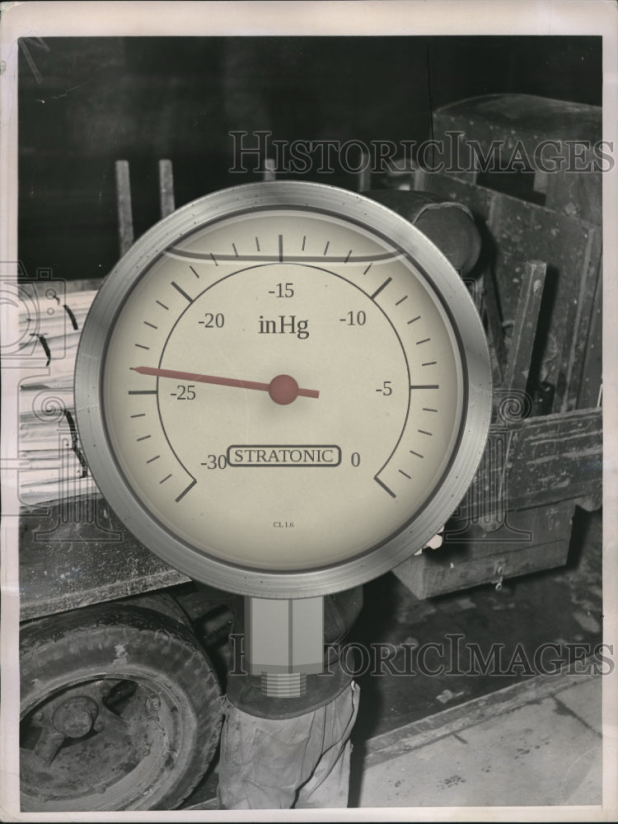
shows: -24 inHg
